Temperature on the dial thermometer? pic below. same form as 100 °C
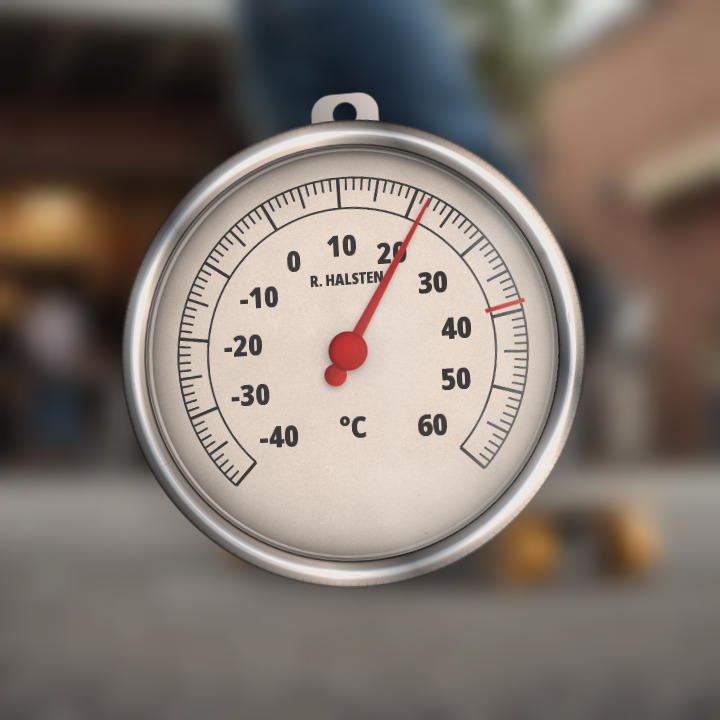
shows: 22 °C
